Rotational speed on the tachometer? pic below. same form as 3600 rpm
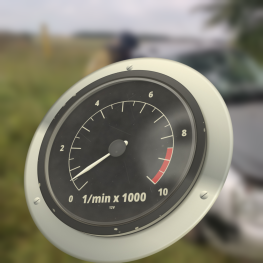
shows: 500 rpm
